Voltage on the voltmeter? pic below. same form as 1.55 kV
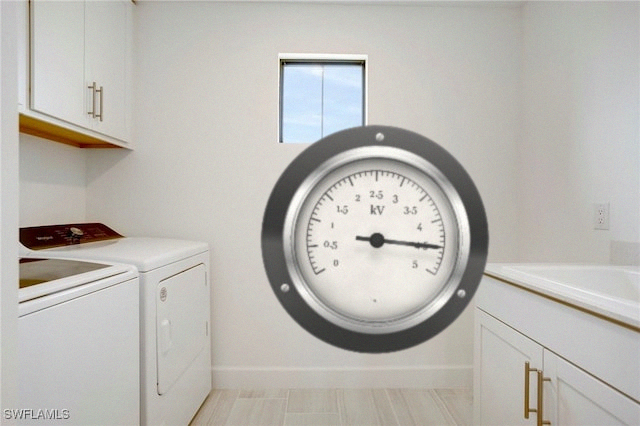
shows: 4.5 kV
